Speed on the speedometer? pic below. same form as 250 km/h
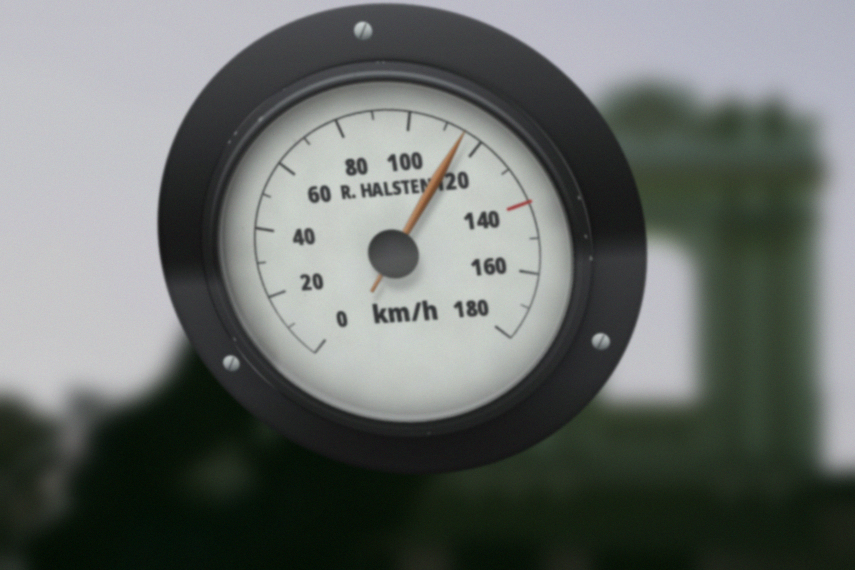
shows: 115 km/h
